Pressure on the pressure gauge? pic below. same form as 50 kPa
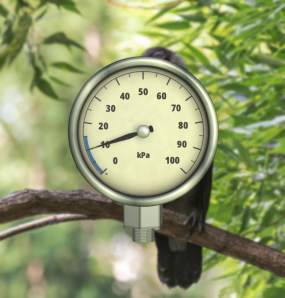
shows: 10 kPa
